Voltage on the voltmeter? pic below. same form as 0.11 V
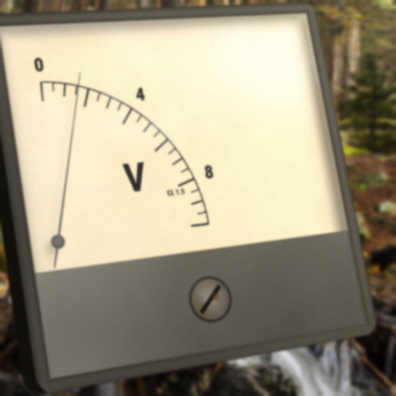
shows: 1.5 V
